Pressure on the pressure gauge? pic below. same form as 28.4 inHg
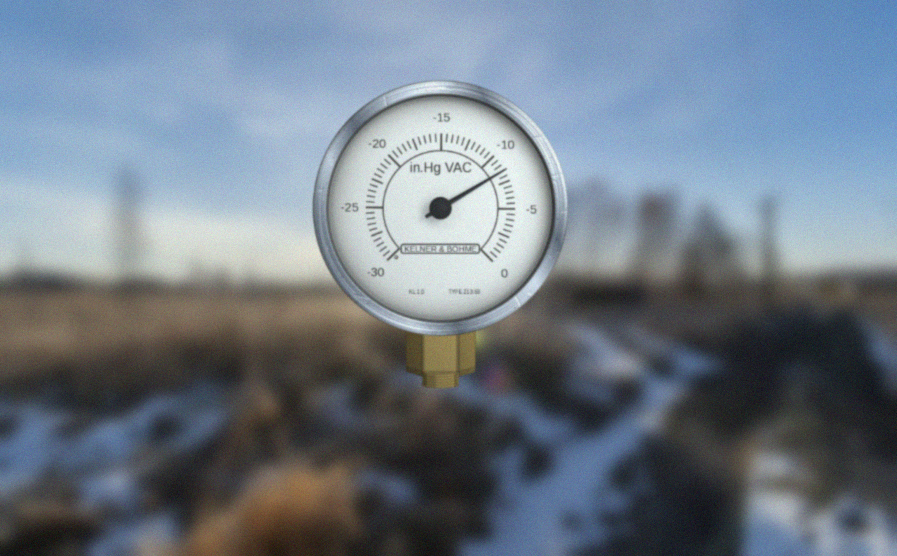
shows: -8.5 inHg
